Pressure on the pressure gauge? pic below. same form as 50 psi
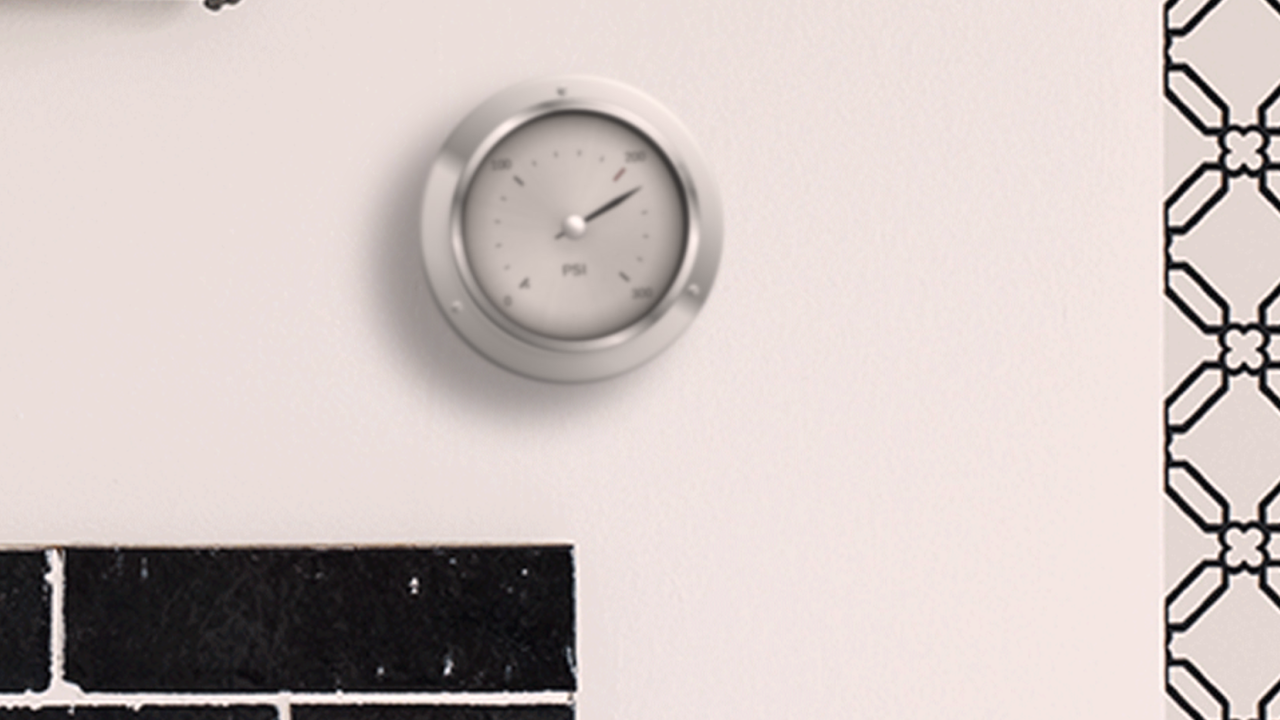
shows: 220 psi
